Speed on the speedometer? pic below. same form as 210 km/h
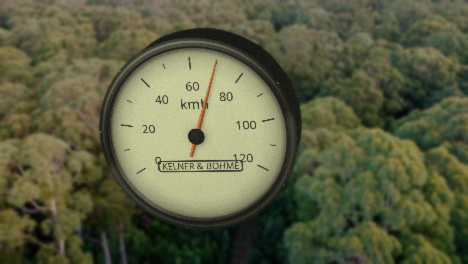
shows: 70 km/h
